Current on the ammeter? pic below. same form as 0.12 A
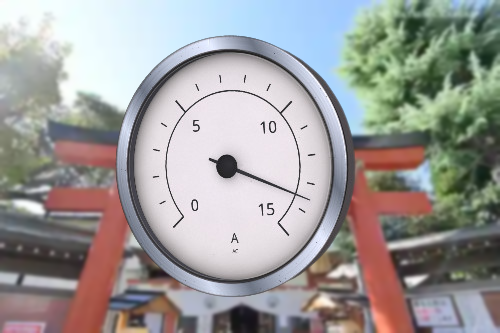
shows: 13.5 A
